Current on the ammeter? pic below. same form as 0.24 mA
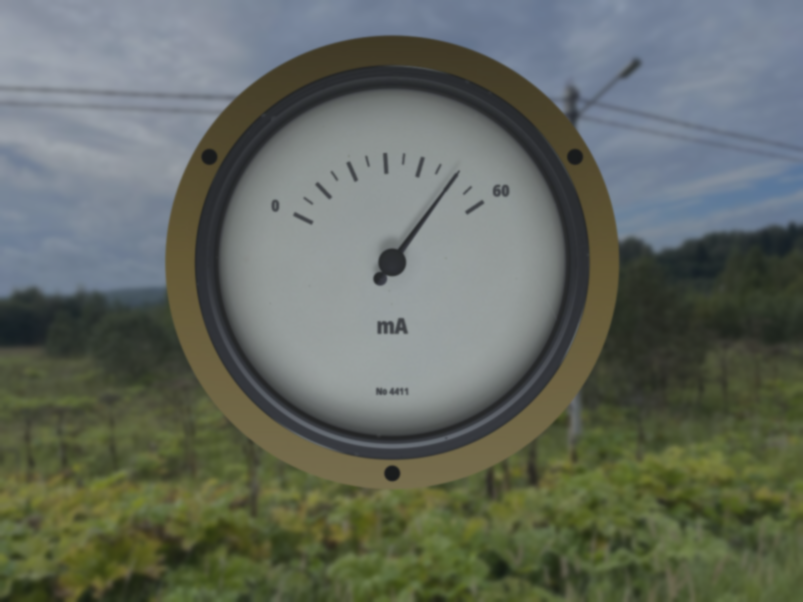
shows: 50 mA
